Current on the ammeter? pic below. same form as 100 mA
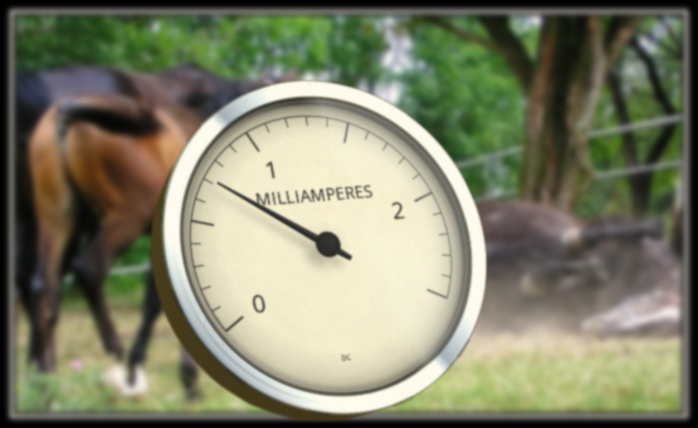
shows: 0.7 mA
